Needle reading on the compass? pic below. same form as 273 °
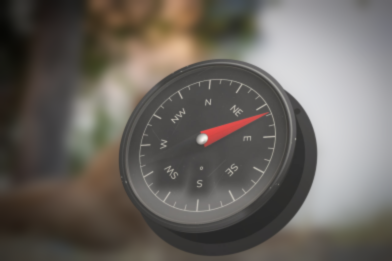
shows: 70 °
